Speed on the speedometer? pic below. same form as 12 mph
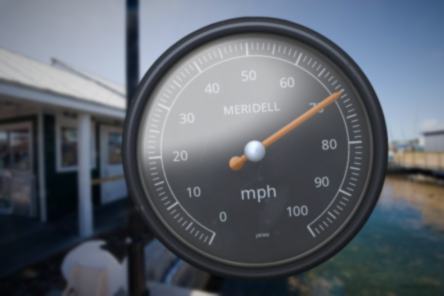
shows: 70 mph
